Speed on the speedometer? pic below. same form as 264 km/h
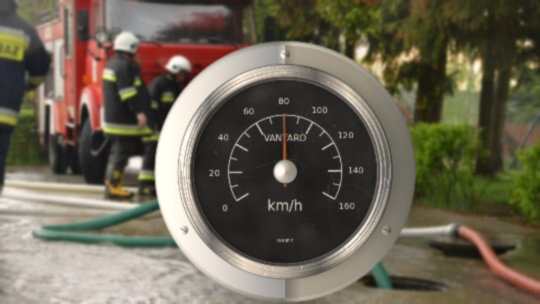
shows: 80 km/h
